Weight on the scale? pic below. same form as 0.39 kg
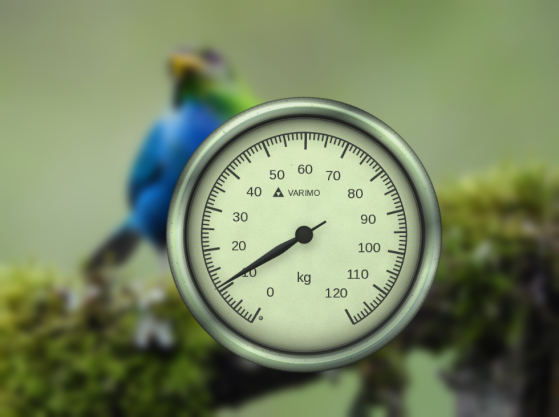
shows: 11 kg
